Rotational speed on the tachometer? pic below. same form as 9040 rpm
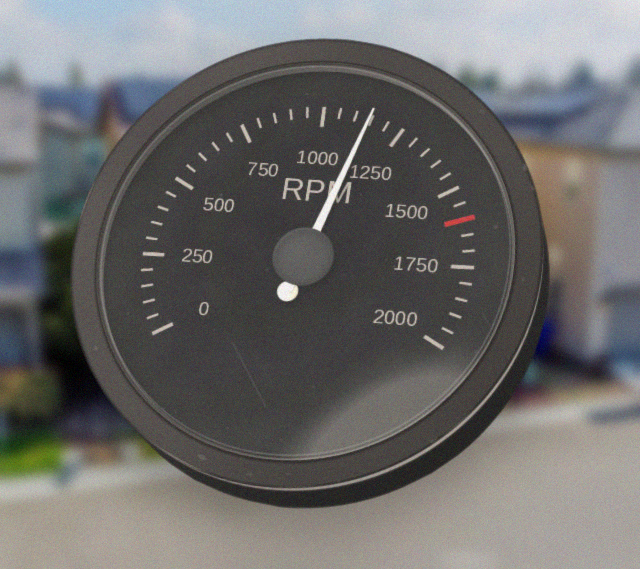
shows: 1150 rpm
